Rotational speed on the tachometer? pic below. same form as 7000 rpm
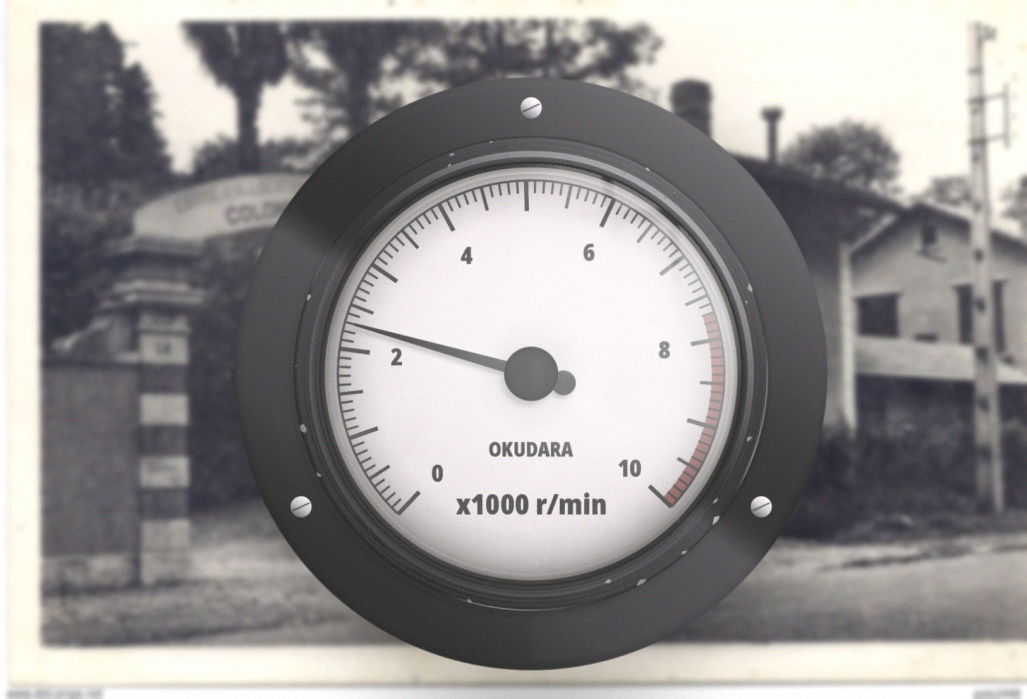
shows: 2300 rpm
